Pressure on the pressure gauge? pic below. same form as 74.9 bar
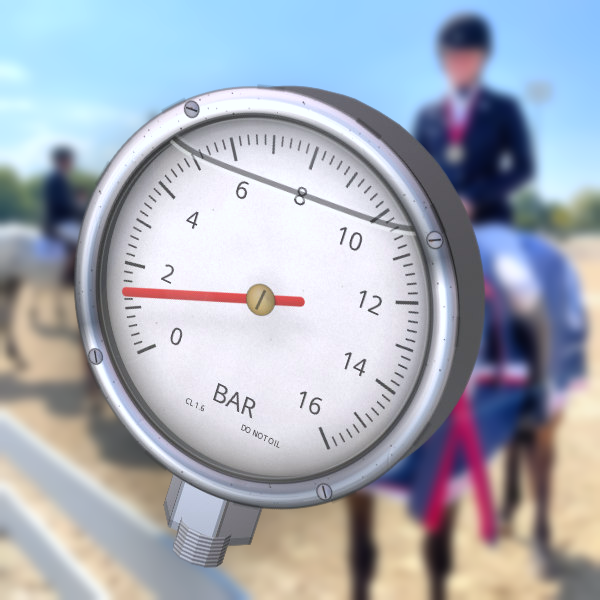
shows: 1.4 bar
